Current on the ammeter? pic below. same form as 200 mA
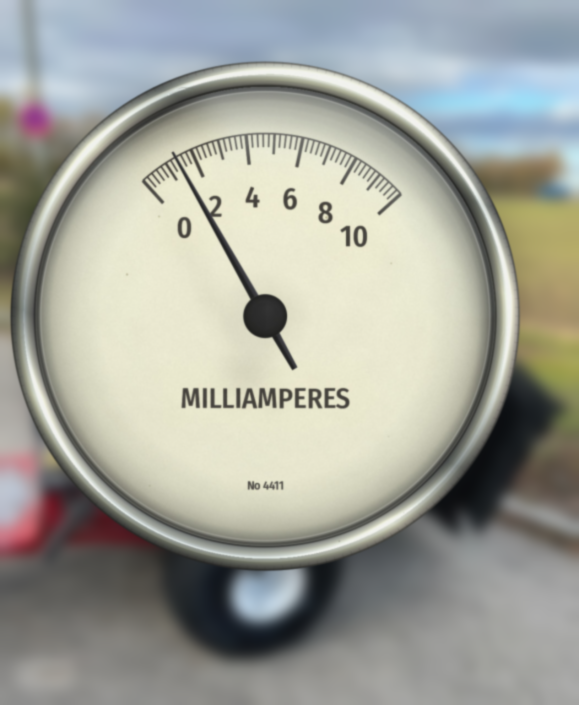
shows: 1.4 mA
